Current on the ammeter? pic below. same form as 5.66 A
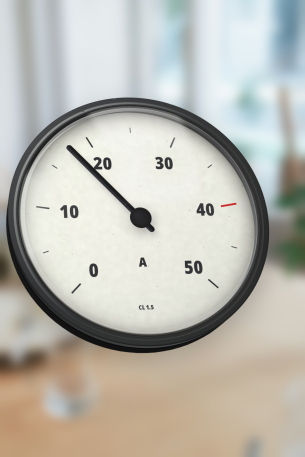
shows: 17.5 A
